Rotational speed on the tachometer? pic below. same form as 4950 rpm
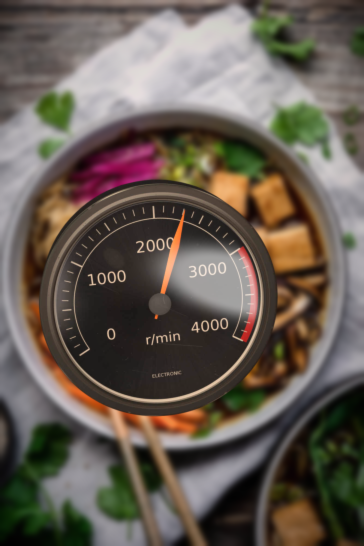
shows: 2300 rpm
